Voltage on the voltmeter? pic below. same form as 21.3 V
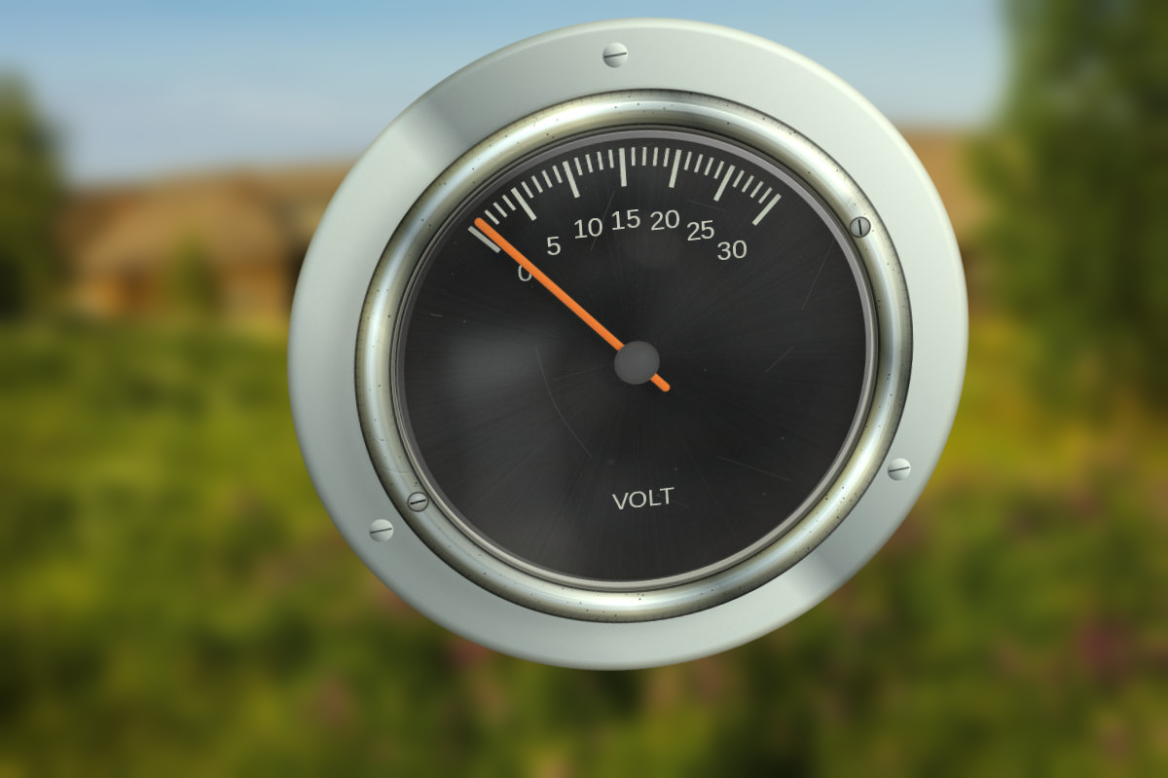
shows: 1 V
